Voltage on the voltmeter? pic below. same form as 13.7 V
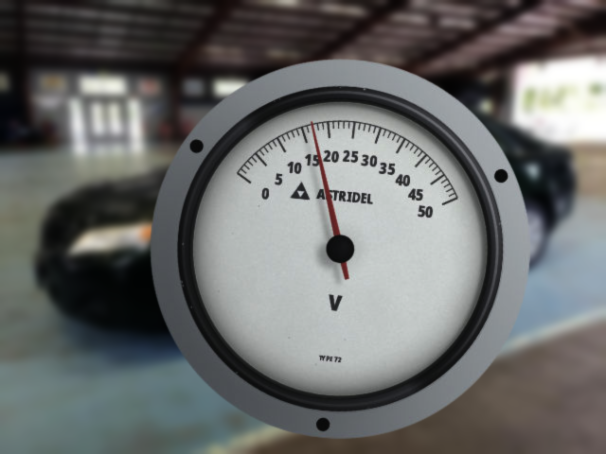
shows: 17 V
